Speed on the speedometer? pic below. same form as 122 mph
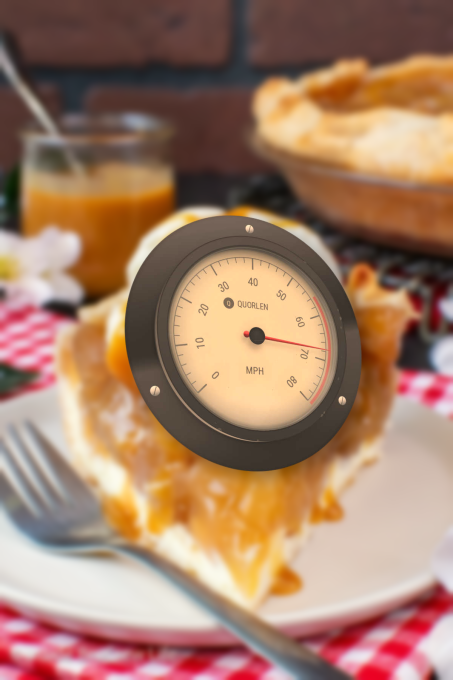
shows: 68 mph
